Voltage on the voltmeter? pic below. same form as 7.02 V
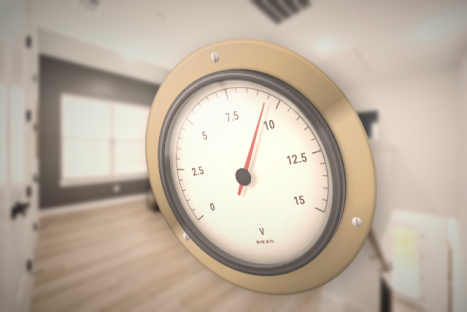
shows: 9.5 V
